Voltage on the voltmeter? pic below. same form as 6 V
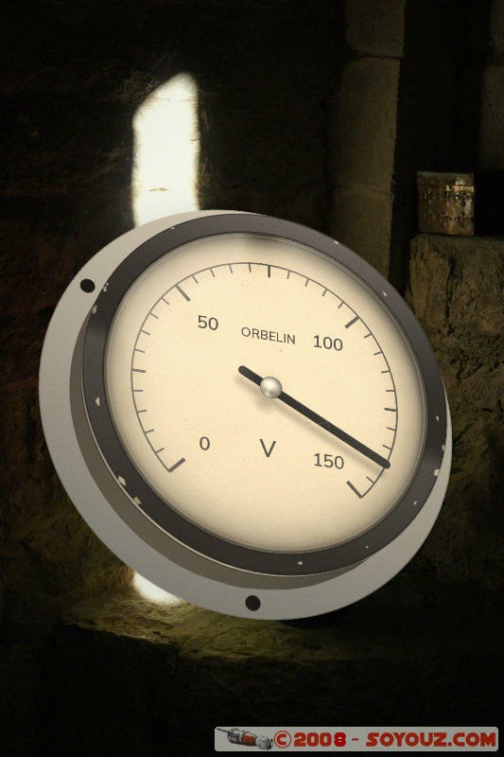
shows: 140 V
